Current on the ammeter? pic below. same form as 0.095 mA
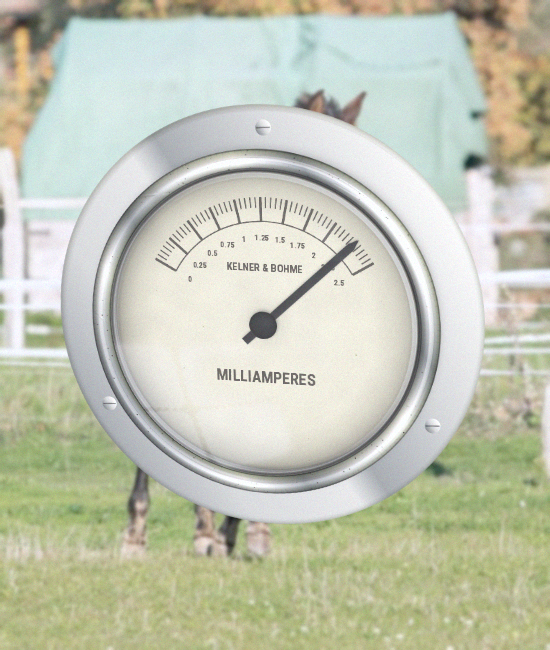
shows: 2.25 mA
